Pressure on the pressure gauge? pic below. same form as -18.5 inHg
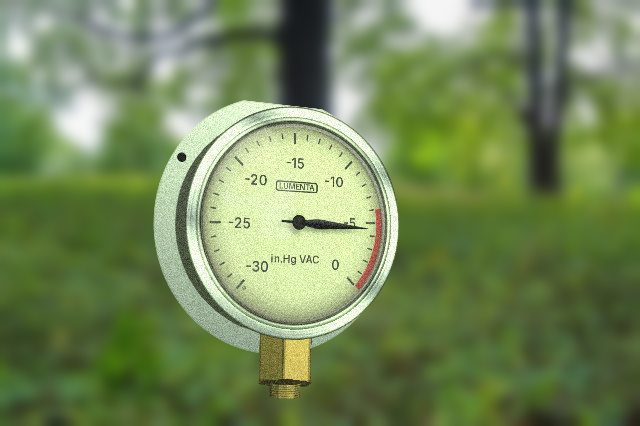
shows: -4.5 inHg
